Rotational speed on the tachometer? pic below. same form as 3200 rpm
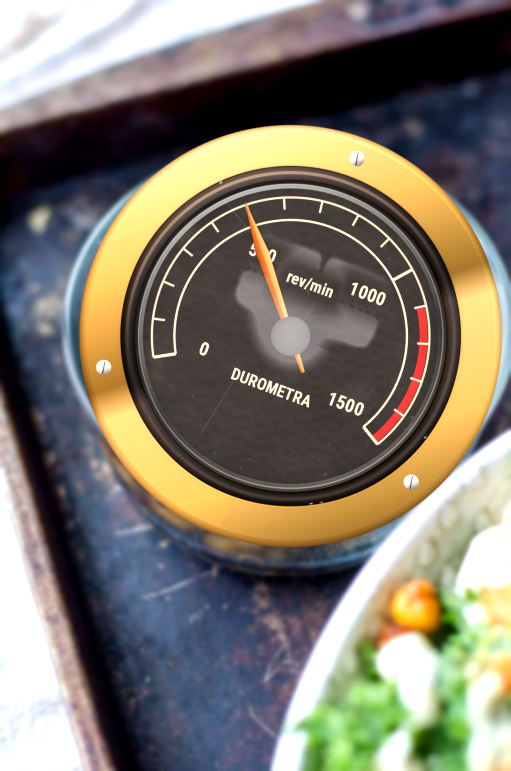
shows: 500 rpm
